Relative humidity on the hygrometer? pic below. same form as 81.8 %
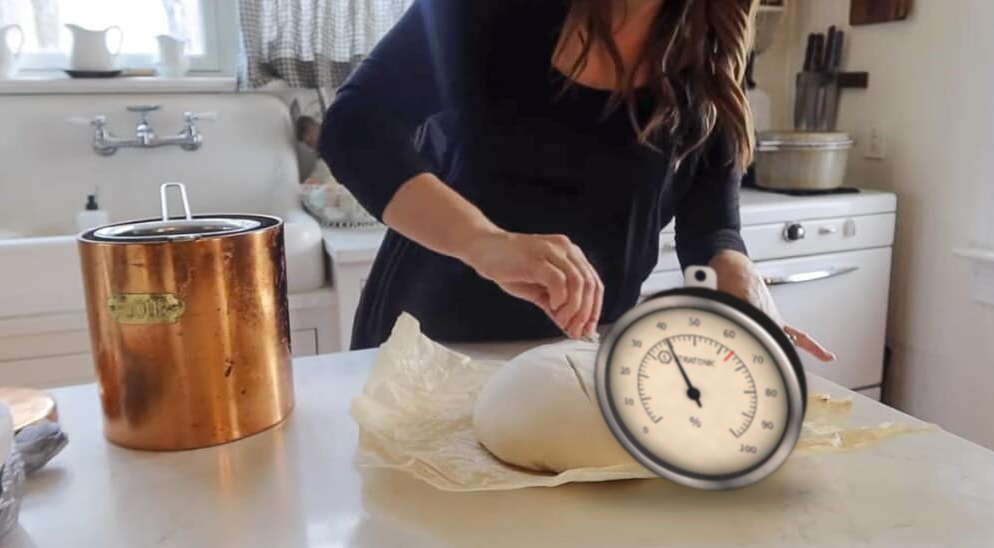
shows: 40 %
